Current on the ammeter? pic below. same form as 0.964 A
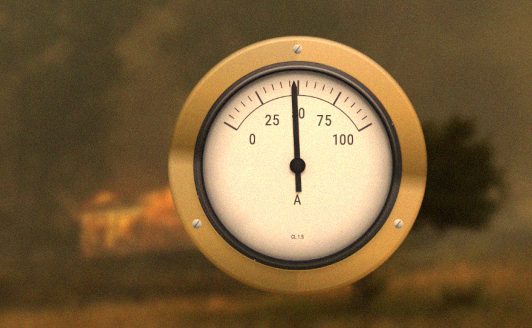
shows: 47.5 A
